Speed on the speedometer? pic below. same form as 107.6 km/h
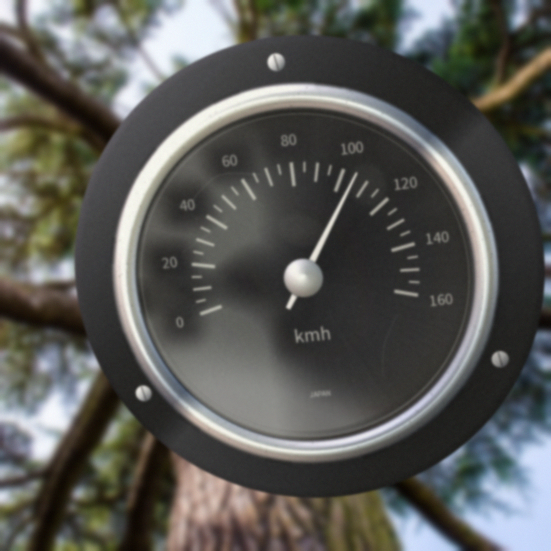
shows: 105 km/h
